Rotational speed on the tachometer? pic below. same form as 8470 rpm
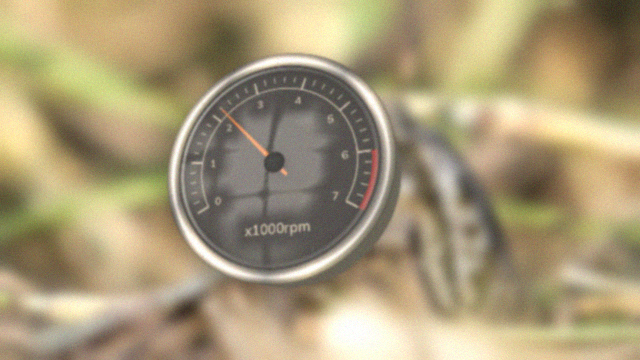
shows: 2200 rpm
